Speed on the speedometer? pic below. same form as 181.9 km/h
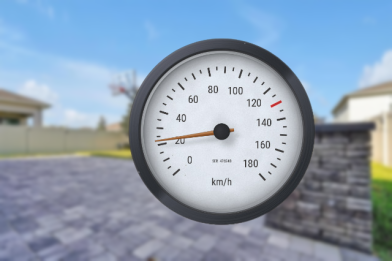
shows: 22.5 km/h
